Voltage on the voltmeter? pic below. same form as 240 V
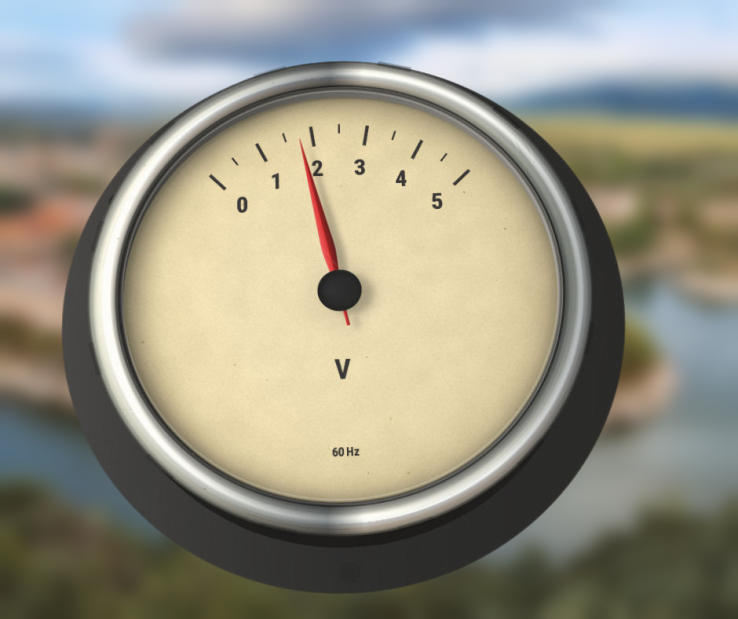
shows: 1.75 V
